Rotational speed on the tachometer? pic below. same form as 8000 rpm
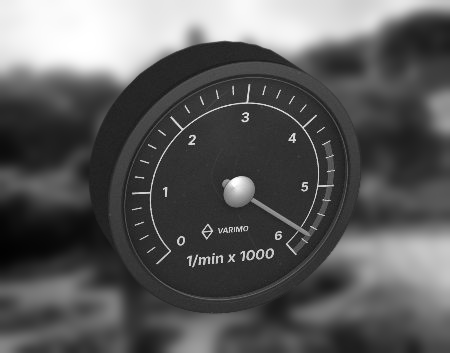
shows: 5700 rpm
